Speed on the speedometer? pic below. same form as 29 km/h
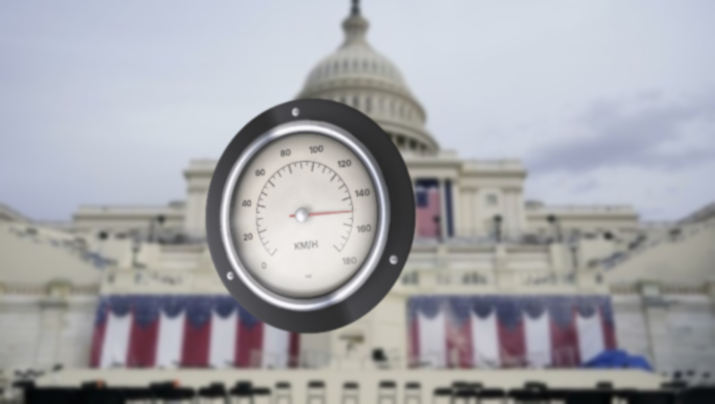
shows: 150 km/h
